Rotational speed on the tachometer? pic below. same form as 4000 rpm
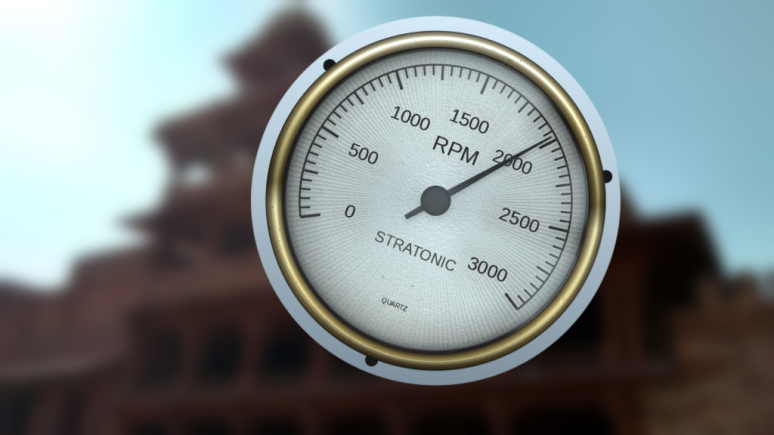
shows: 1975 rpm
